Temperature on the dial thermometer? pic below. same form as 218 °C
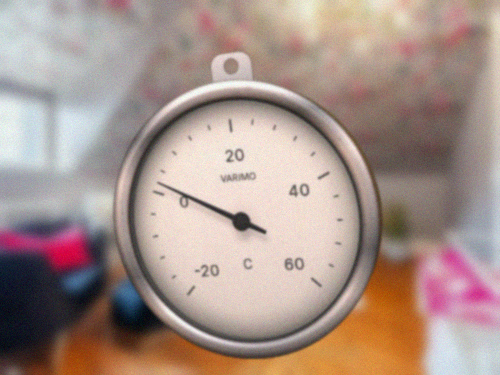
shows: 2 °C
